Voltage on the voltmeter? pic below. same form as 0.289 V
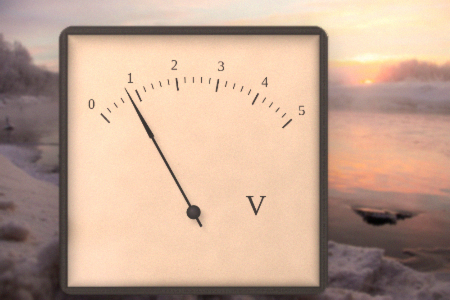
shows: 0.8 V
